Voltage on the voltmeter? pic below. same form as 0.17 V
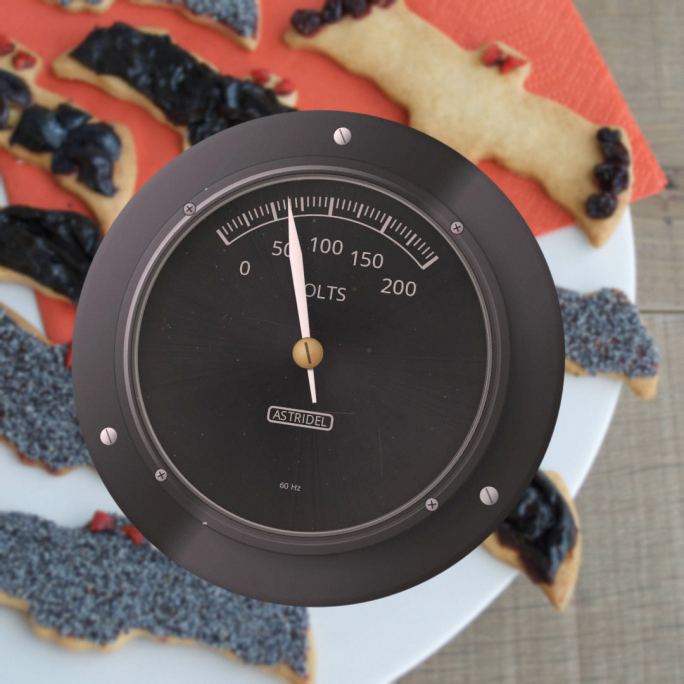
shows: 65 V
